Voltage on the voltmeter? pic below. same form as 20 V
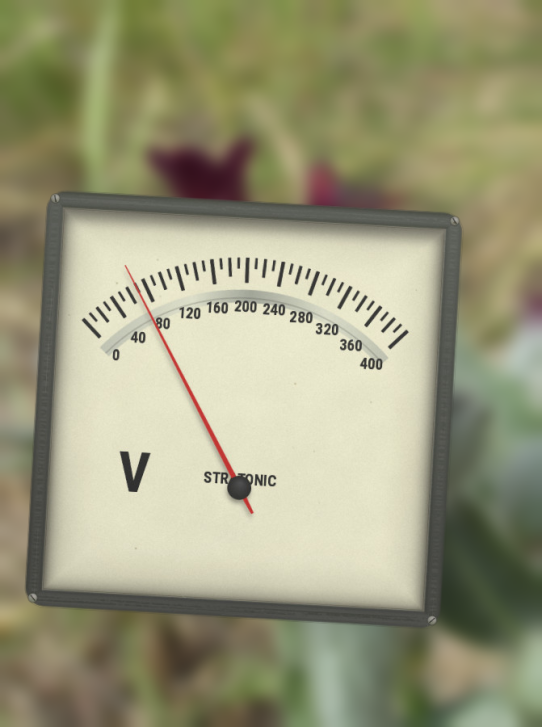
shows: 70 V
